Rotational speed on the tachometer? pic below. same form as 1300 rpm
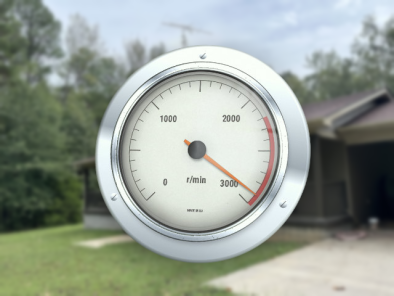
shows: 2900 rpm
